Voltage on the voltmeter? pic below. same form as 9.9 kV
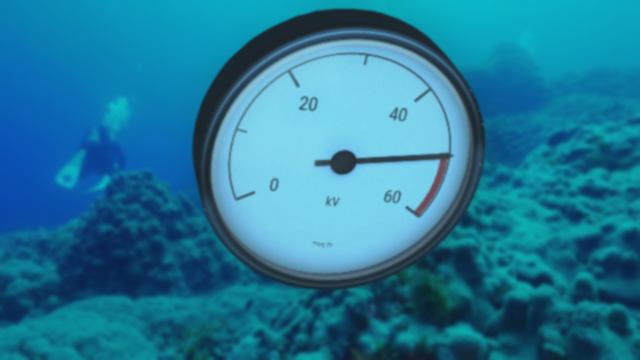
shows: 50 kV
